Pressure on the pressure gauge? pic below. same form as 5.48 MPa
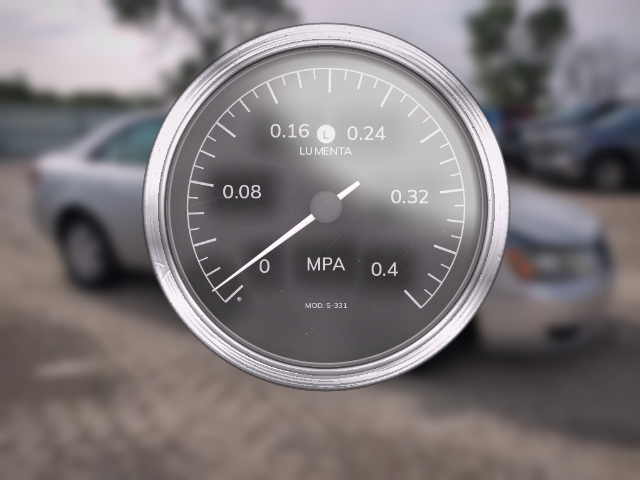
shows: 0.01 MPa
